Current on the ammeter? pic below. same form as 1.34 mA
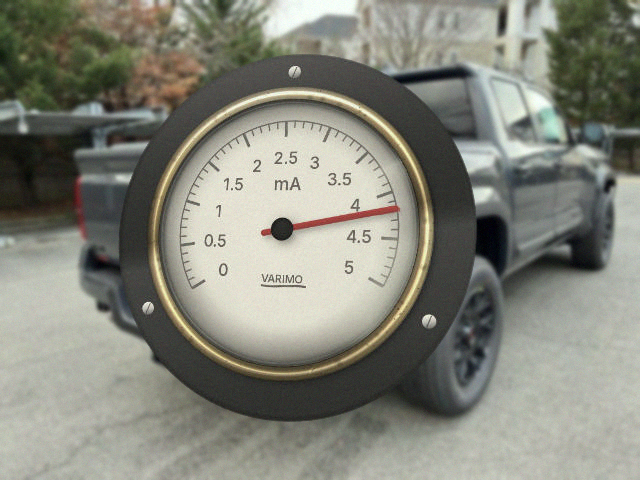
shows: 4.2 mA
